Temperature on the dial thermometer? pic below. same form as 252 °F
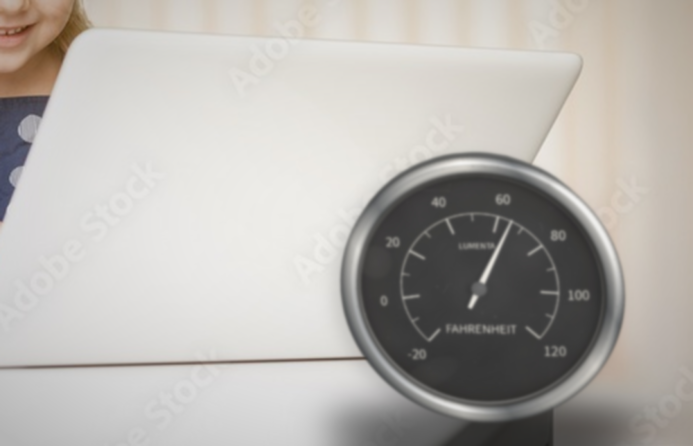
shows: 65 °F
